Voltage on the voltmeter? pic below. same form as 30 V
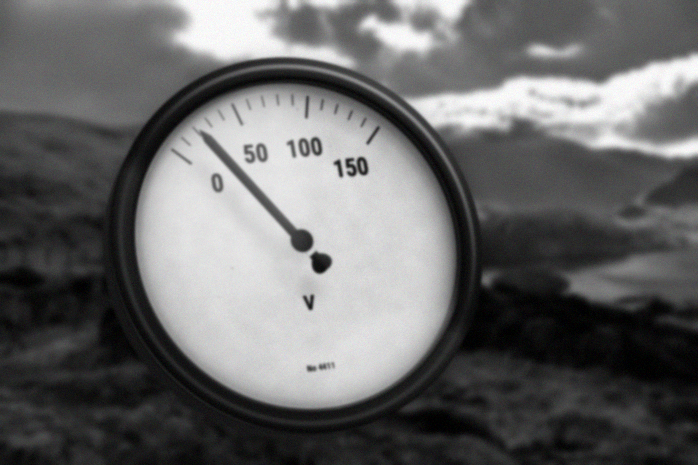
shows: 20 V
